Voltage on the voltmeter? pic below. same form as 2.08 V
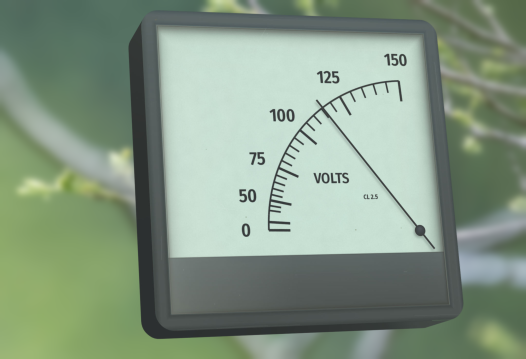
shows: 115 V
